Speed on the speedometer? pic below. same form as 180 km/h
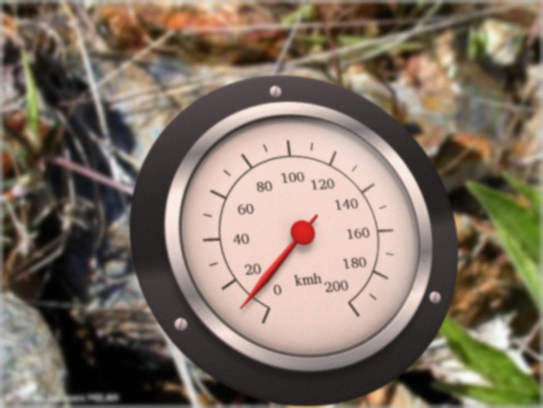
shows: 10 km/h
